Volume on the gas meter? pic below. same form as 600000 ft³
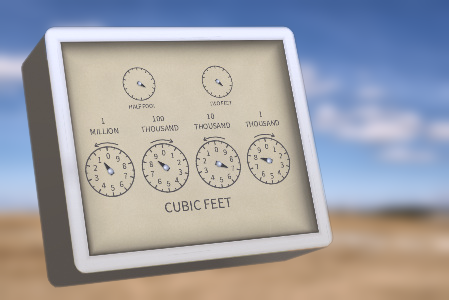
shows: 86800 ft³
